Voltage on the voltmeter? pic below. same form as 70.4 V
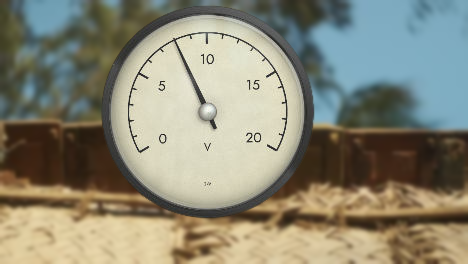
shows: 8 V
